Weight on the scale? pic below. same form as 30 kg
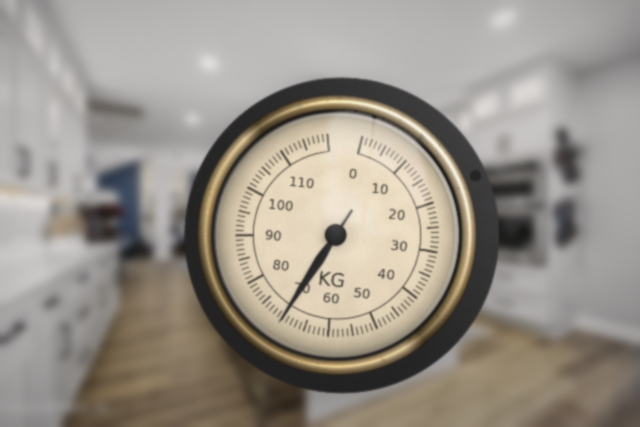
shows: 70 kg
